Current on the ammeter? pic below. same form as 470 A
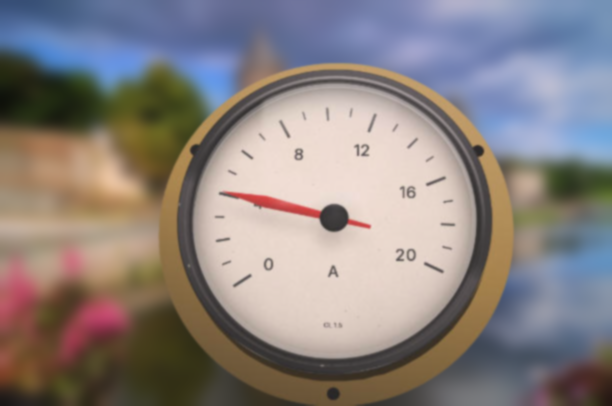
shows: 4 A
